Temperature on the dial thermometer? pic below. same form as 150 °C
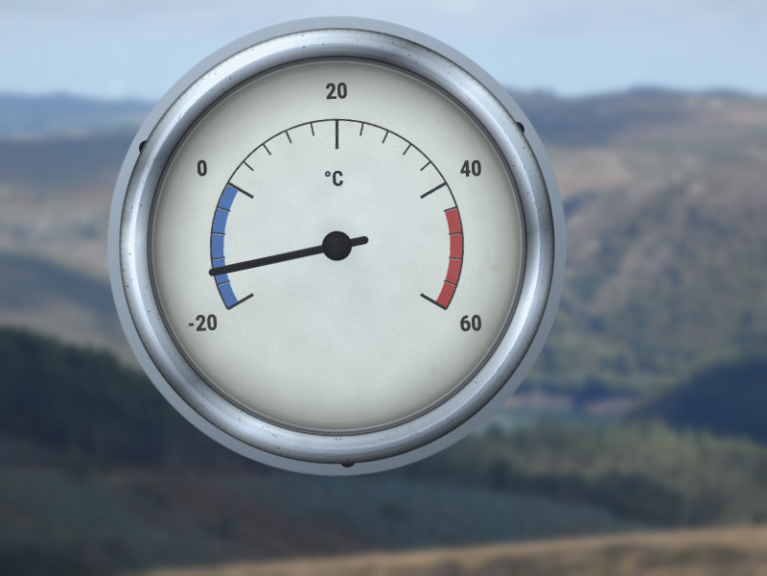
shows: -14 °C
